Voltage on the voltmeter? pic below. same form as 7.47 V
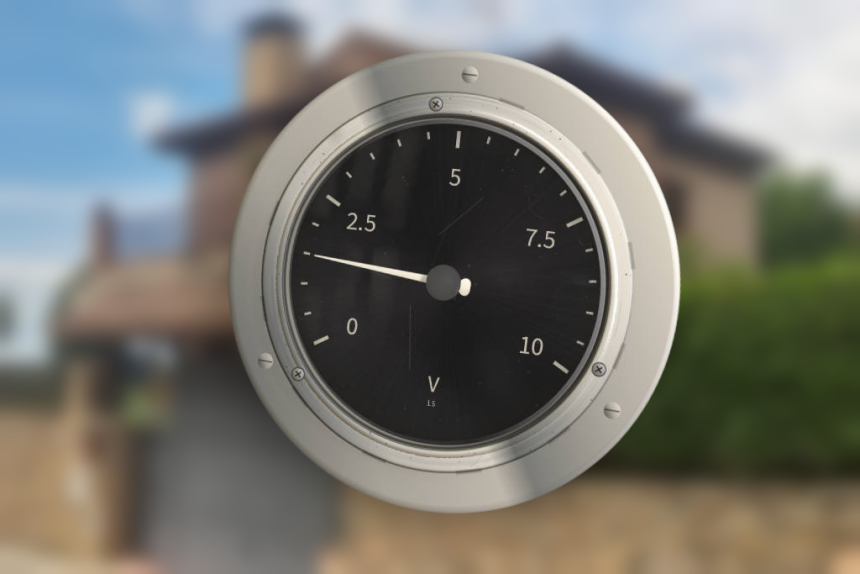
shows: 1.5 V
